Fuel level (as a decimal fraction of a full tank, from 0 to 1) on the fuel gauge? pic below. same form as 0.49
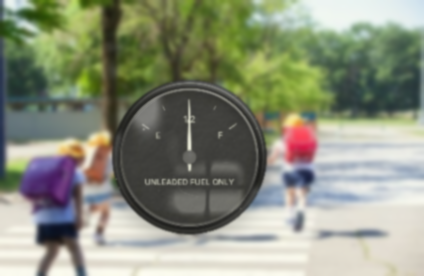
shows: 0.5
